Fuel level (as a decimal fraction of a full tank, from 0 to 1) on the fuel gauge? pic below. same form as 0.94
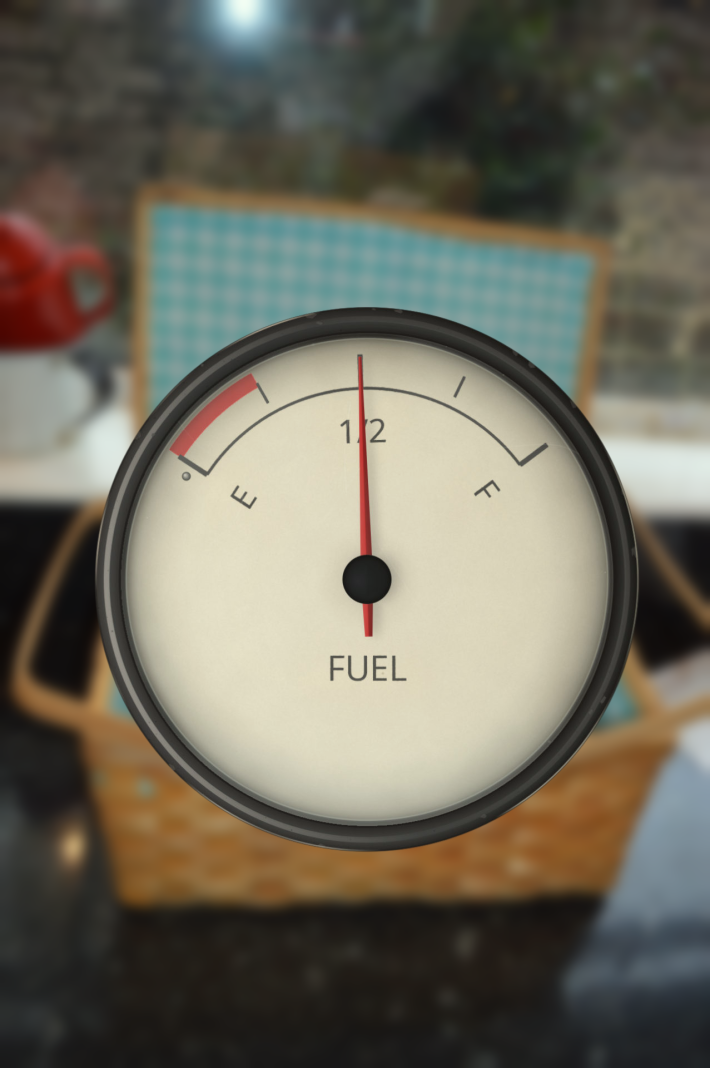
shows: 0.5
